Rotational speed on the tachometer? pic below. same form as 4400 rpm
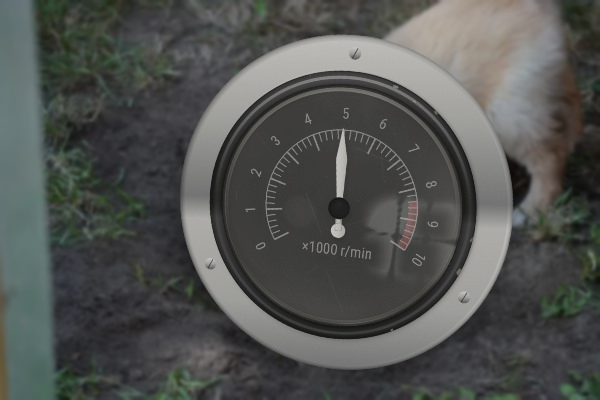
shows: 5000 rpm
